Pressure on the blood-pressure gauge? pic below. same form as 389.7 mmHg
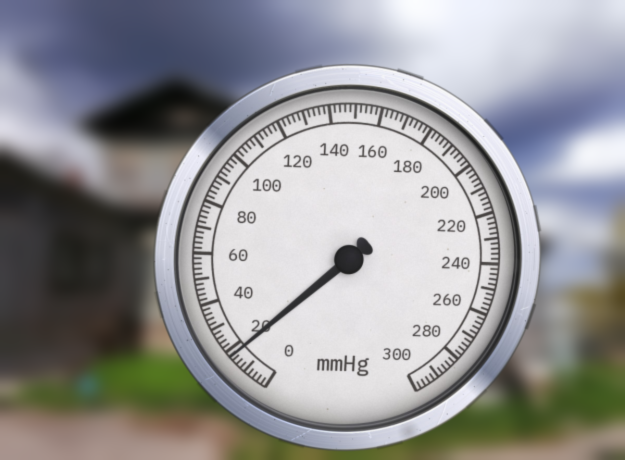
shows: 18 mmHg
